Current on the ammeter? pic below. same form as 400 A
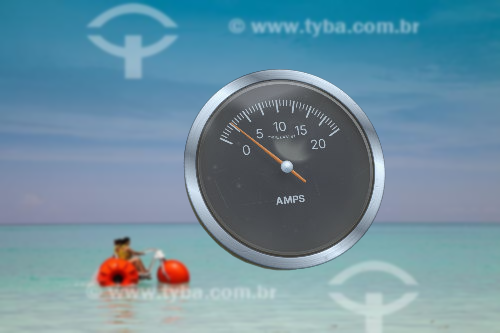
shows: 2.5 A
